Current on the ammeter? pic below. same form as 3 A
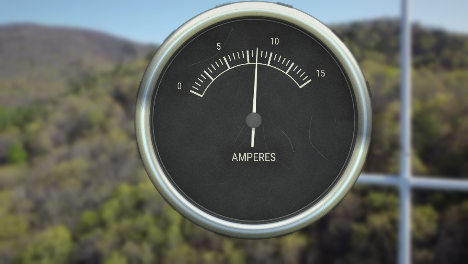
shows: 8.5 A
